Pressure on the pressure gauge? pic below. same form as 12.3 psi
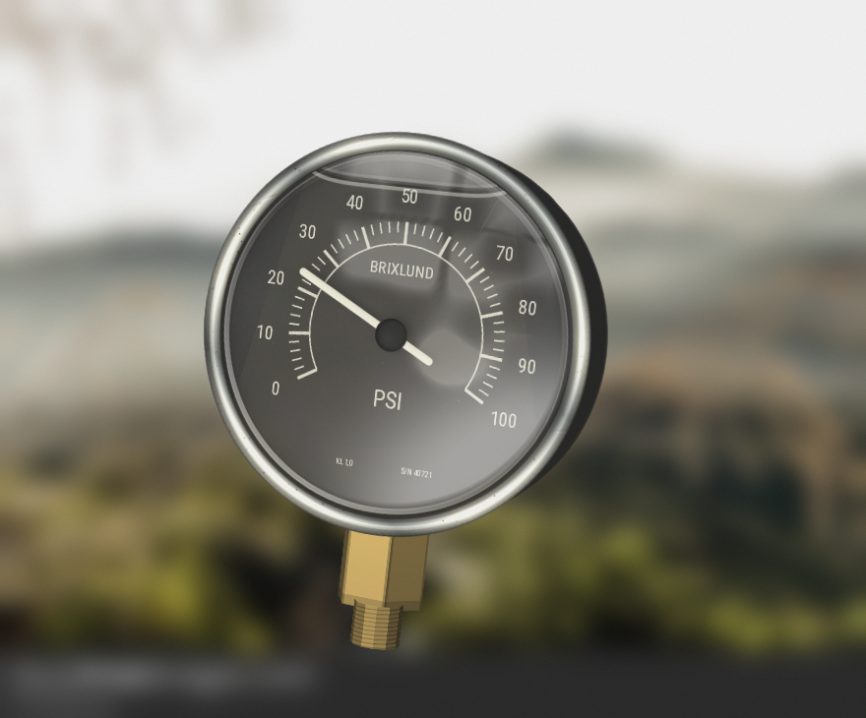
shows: 24 psi
